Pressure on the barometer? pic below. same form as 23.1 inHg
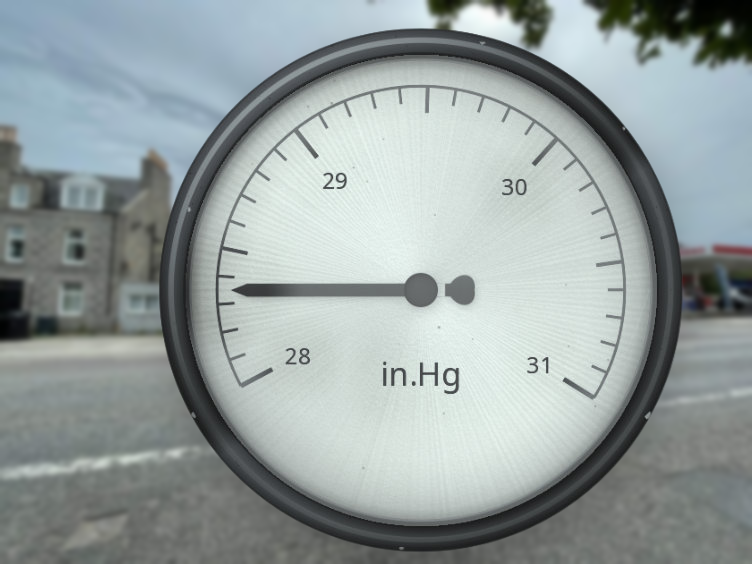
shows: 28.35 inHg
